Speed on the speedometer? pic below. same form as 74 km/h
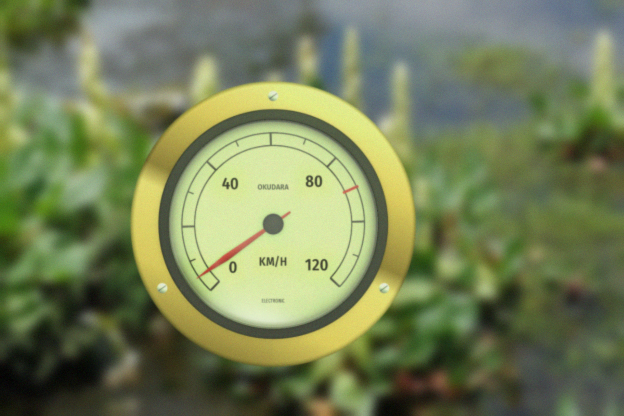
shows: 5 km/h
